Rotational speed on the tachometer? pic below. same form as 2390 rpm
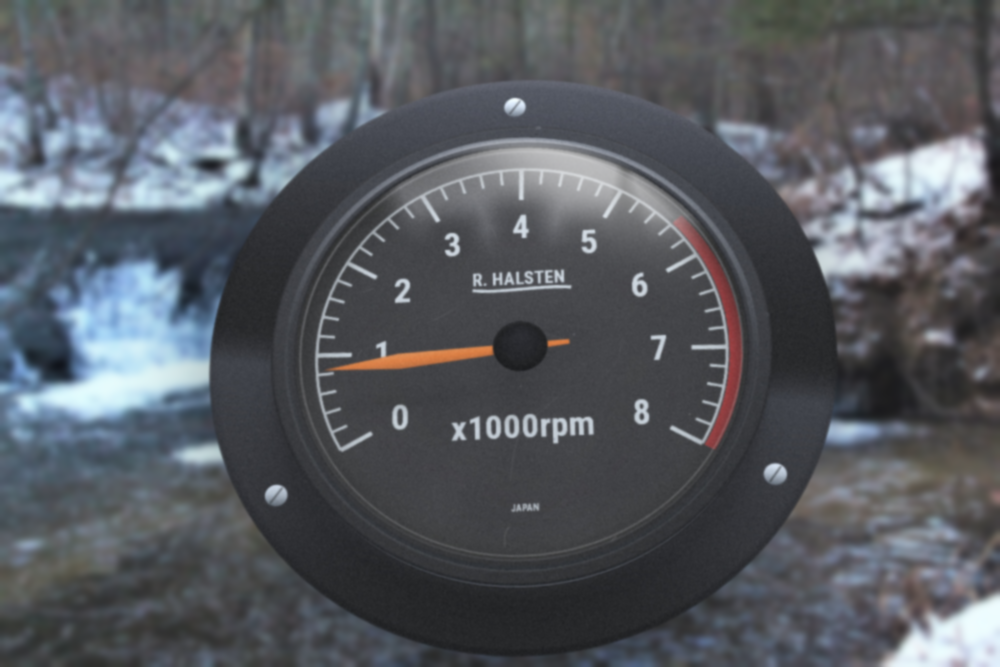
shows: 800 rpm
